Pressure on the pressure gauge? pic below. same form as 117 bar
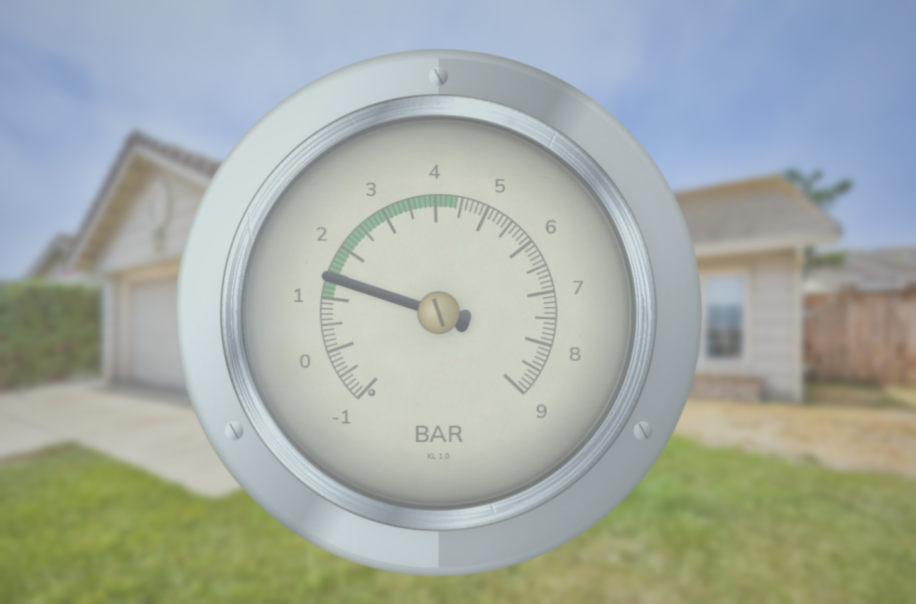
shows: 1.4 bar
